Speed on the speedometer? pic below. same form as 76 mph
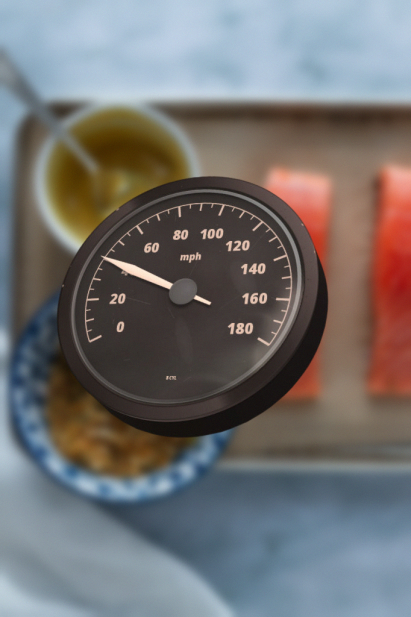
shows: 40 mph
